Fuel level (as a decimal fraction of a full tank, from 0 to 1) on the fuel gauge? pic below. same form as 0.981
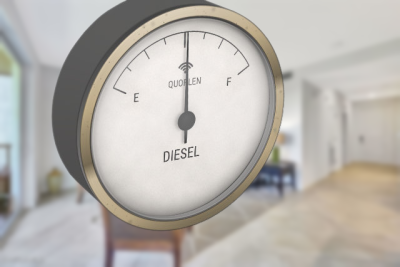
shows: 0.5
